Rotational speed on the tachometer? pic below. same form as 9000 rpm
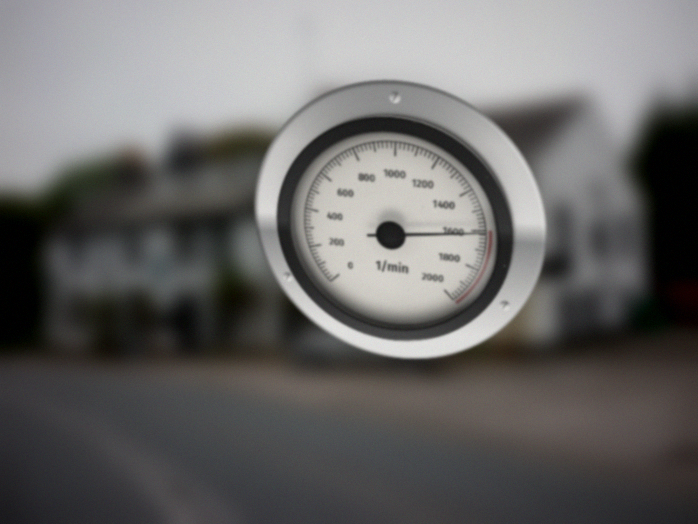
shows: 1600 rpm
